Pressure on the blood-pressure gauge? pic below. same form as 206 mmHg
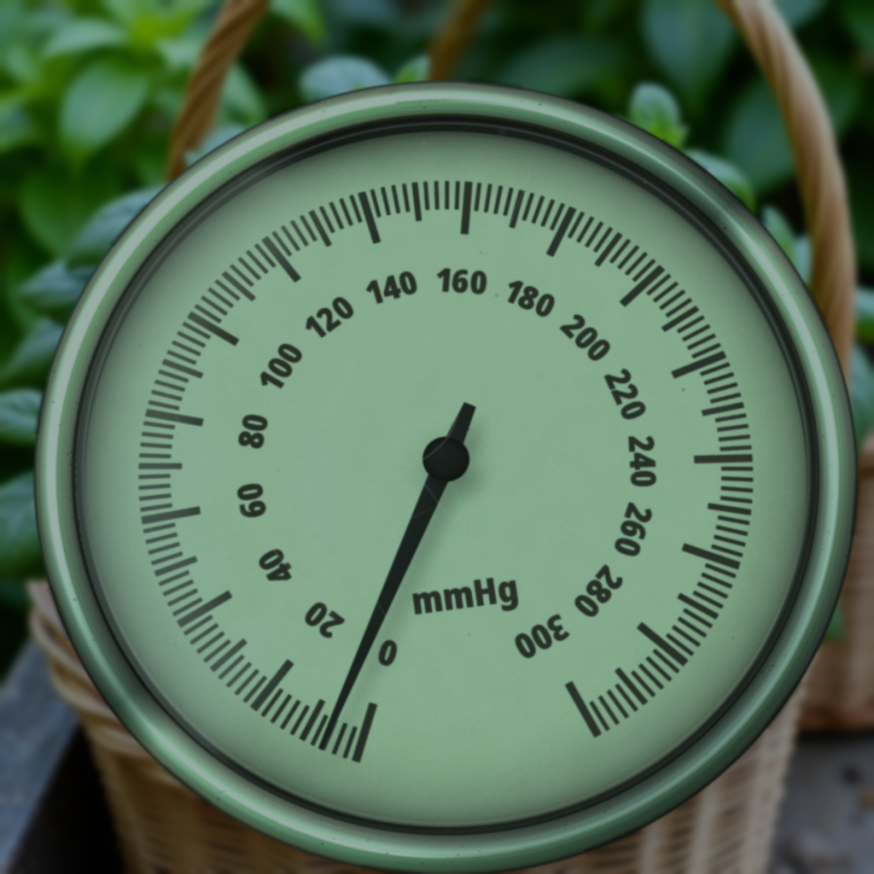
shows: 6 mmHg
